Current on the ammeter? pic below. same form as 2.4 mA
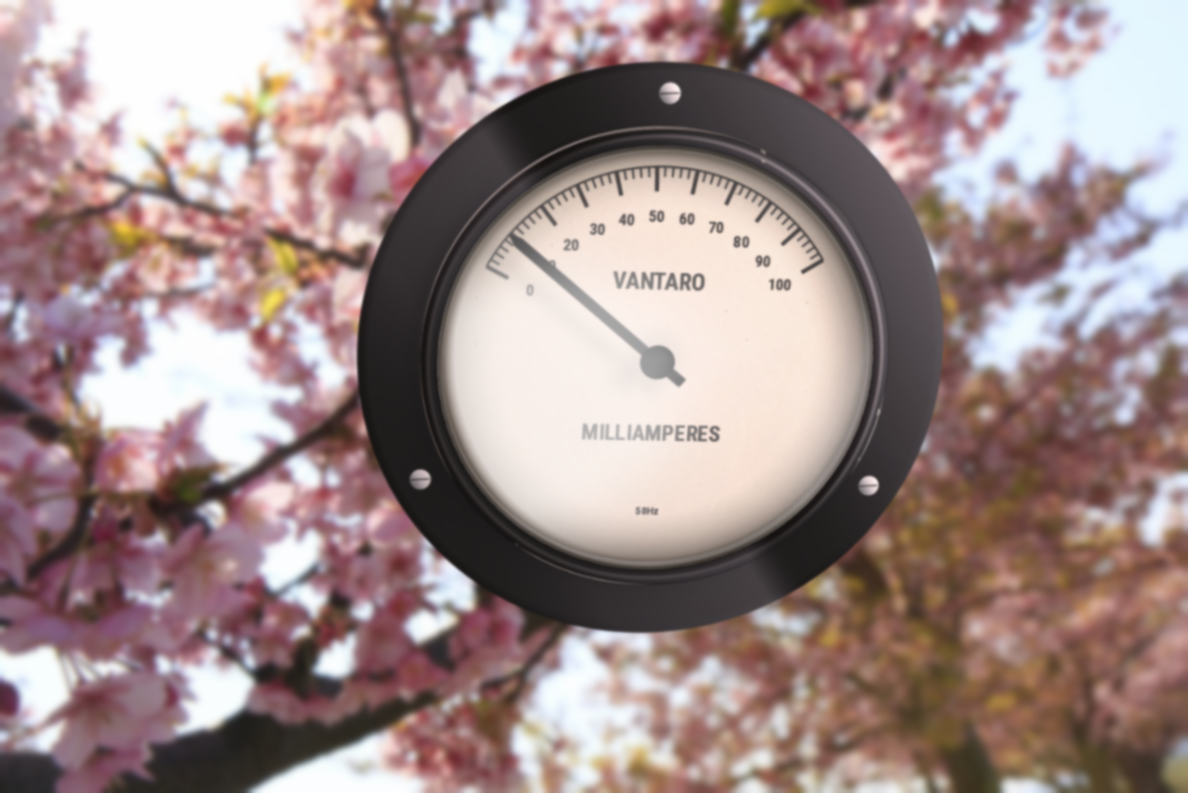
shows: 10 mA
